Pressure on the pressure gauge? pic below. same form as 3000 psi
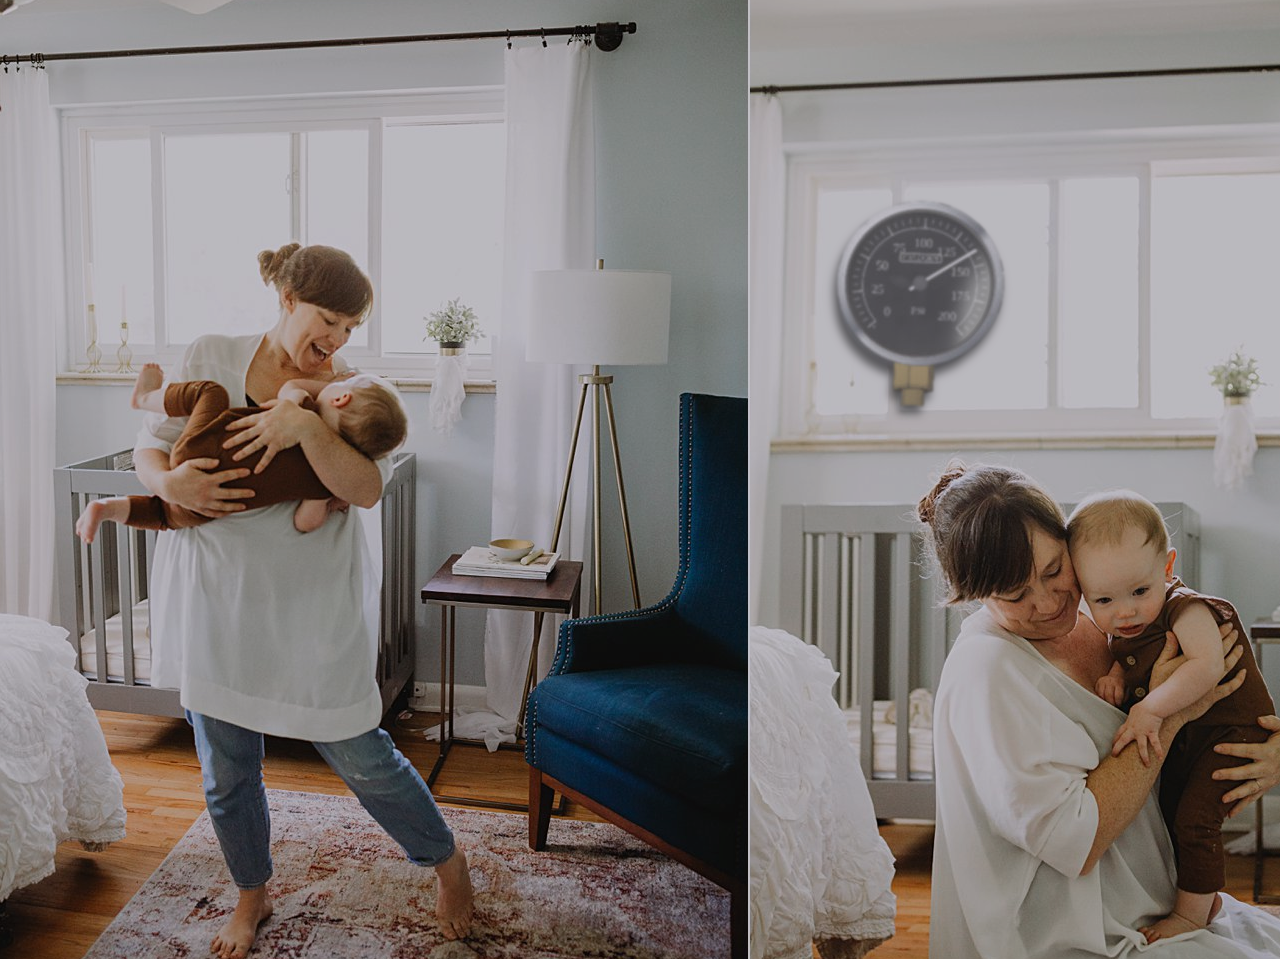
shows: 140 psi
